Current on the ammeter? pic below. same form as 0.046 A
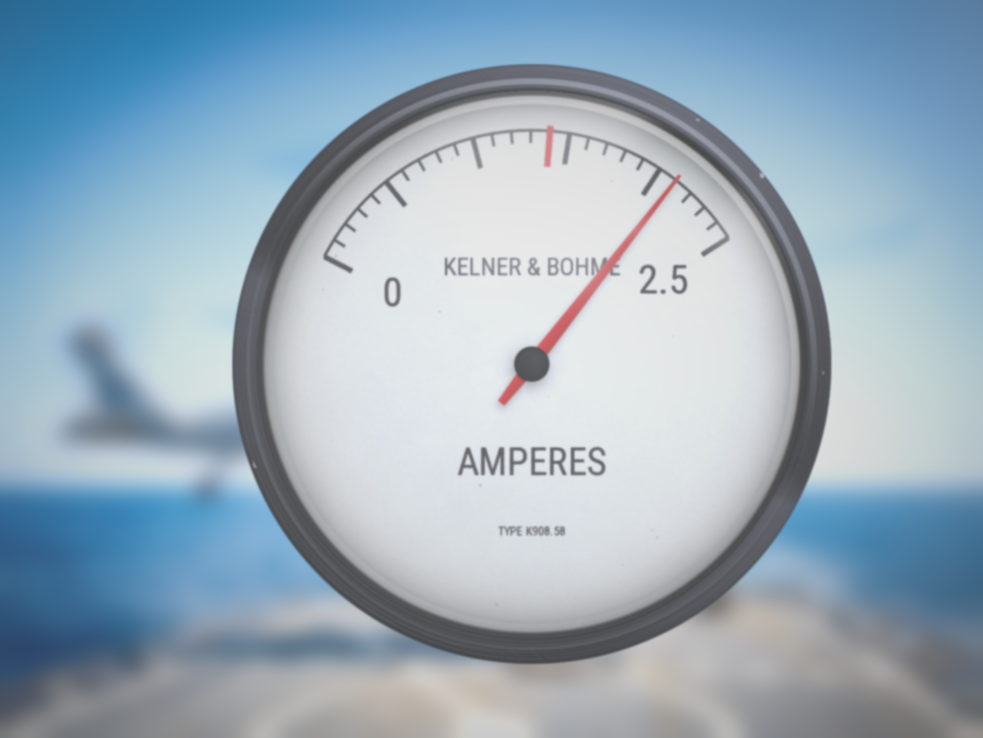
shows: 2.1 A
